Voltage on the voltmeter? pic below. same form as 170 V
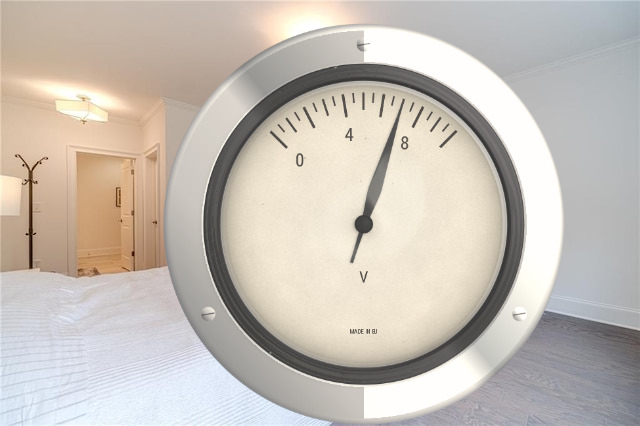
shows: 7 V
